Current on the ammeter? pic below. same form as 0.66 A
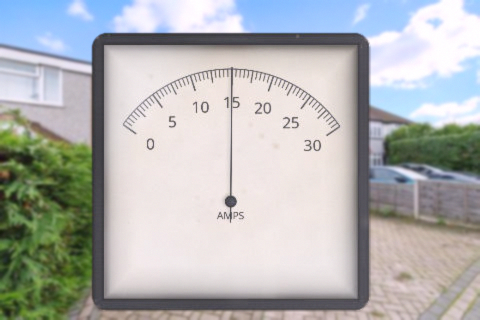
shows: 15 A
